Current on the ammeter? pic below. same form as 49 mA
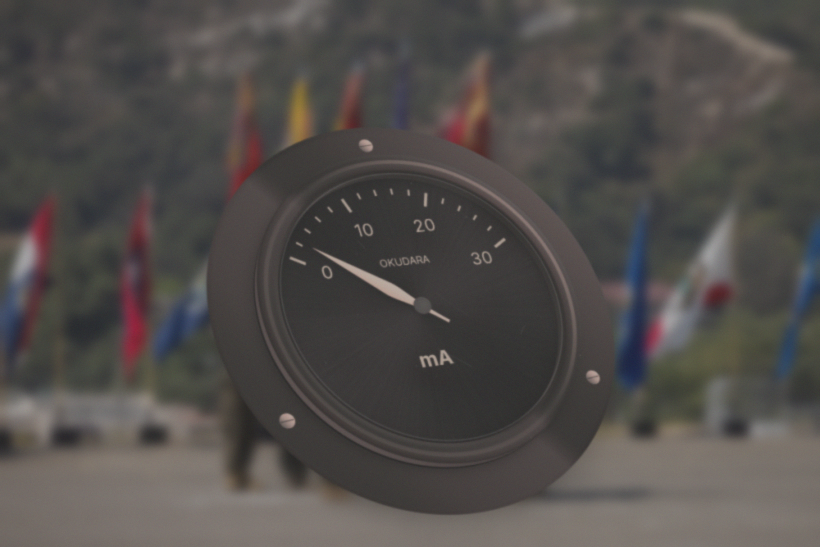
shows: 2 mA
